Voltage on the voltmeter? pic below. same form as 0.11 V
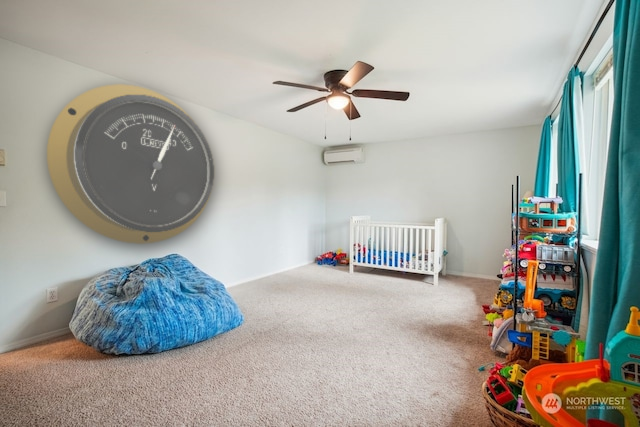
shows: 35 V
